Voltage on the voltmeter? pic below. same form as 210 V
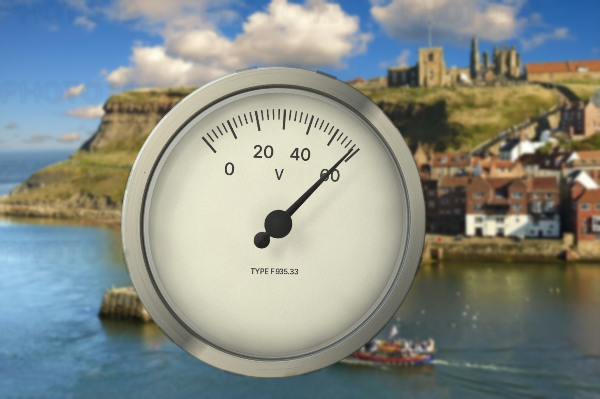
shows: 58 V
